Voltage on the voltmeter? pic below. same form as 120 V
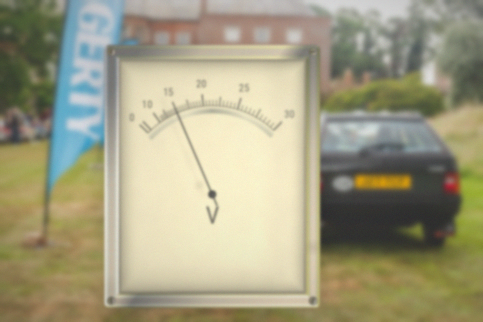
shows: 15 V
